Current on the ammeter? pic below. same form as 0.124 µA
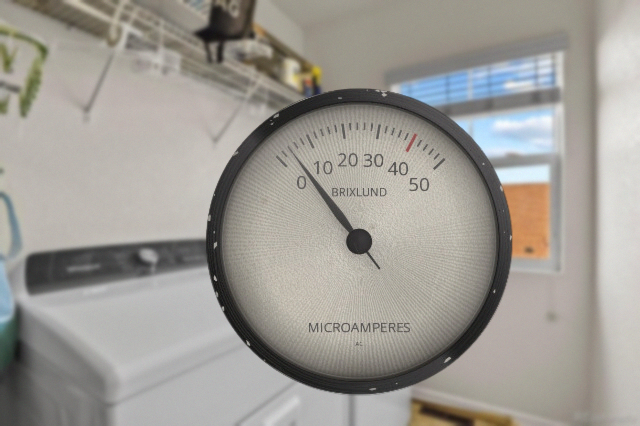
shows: 4 µA
